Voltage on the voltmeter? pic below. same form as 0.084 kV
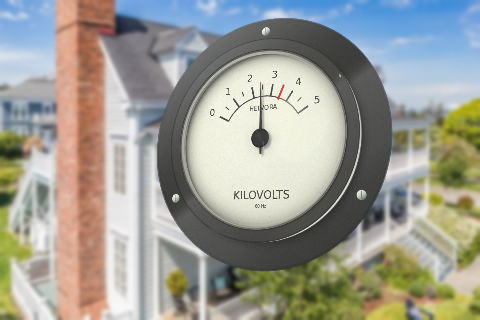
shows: 2.5 kV
